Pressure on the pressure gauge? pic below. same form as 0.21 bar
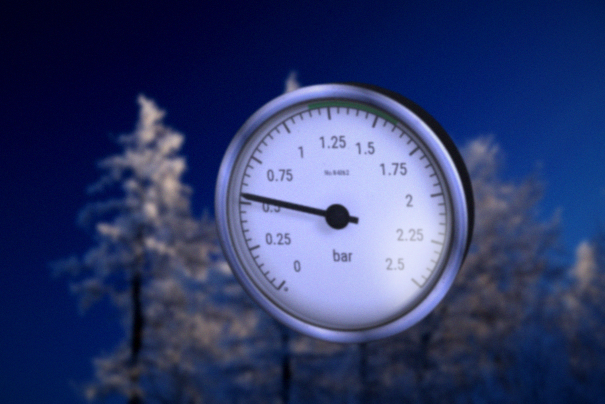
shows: 0.55 bar
